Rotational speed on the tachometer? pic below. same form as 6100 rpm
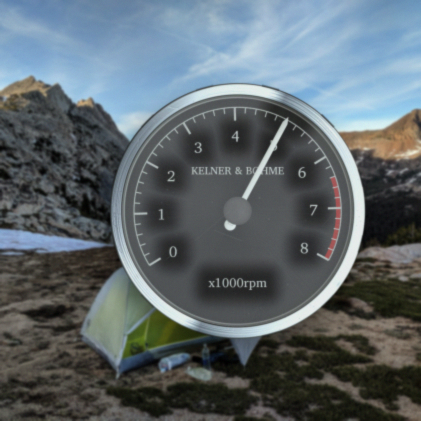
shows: 5000 rpm
